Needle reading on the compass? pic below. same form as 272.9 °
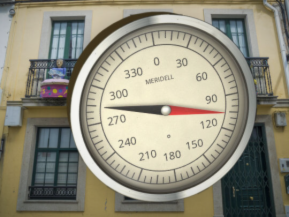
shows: 105 °
